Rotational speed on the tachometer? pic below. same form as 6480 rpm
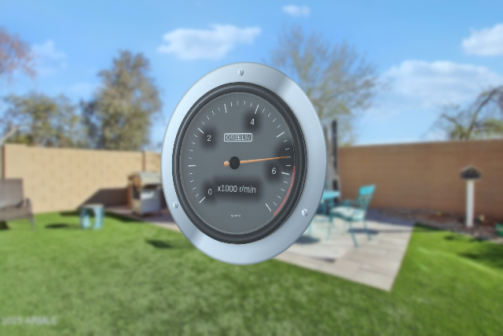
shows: 5600 rpm
